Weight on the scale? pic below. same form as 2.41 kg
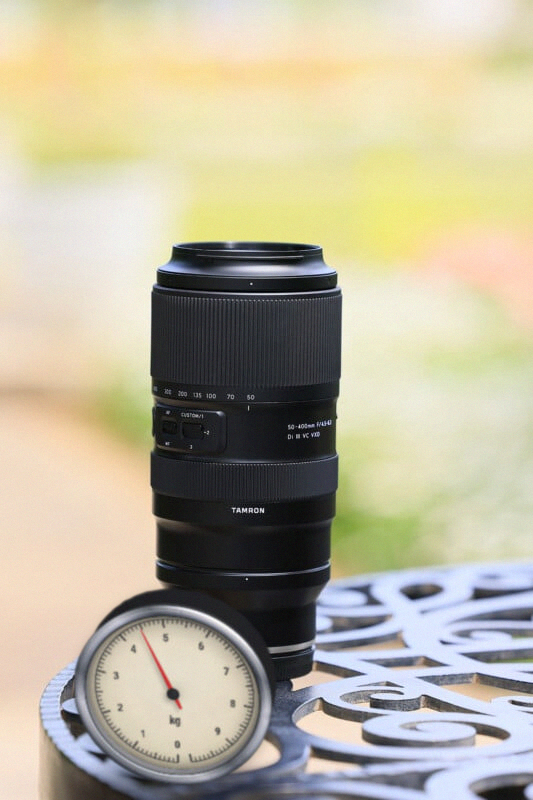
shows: 4.5 kg
